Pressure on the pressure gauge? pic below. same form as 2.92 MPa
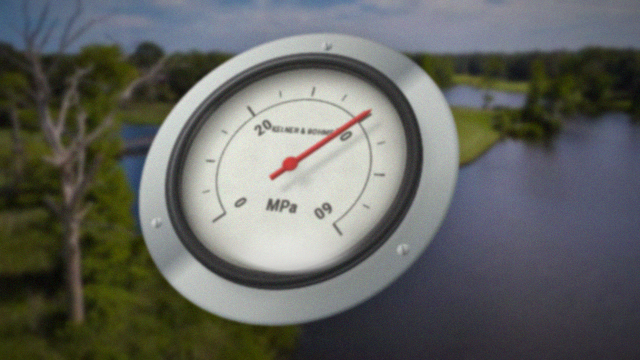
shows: 40 MPa
